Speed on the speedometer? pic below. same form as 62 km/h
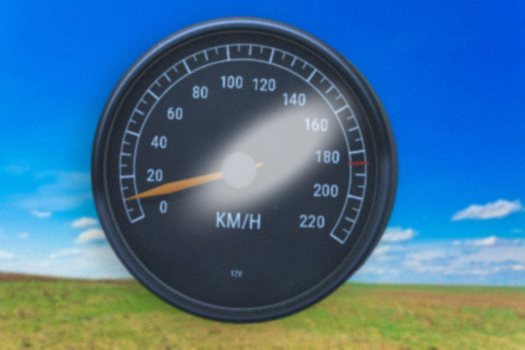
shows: 10 km/h
